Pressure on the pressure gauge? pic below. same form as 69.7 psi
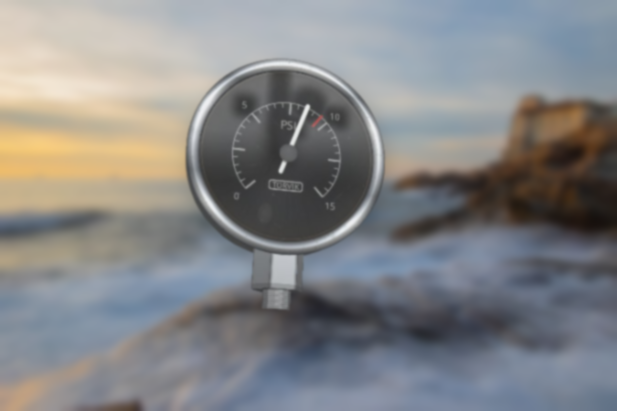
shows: 8.5 psi
